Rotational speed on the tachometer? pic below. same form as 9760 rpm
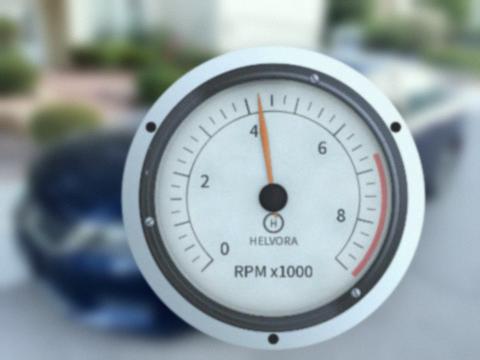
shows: 4250 rpm
